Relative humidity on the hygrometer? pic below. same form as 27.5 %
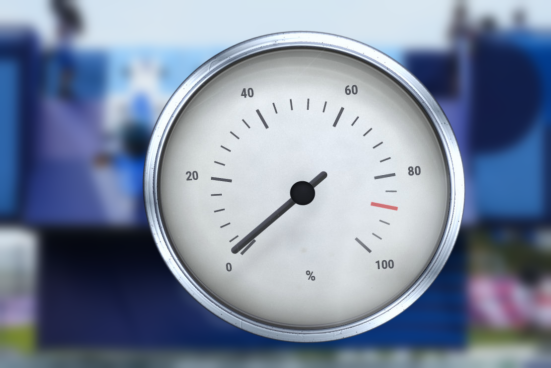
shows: 2 %
